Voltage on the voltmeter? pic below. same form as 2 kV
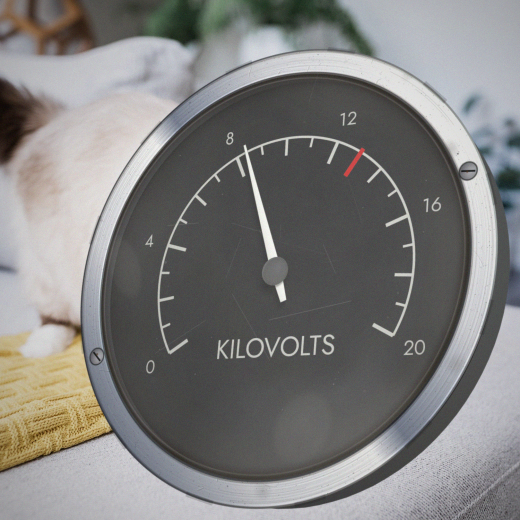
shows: 8.5 kV
